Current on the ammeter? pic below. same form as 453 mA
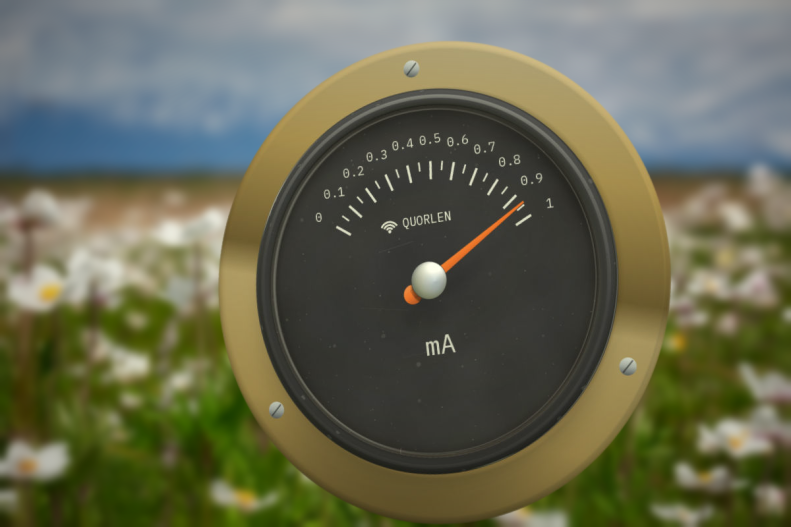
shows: 0.95 mA
